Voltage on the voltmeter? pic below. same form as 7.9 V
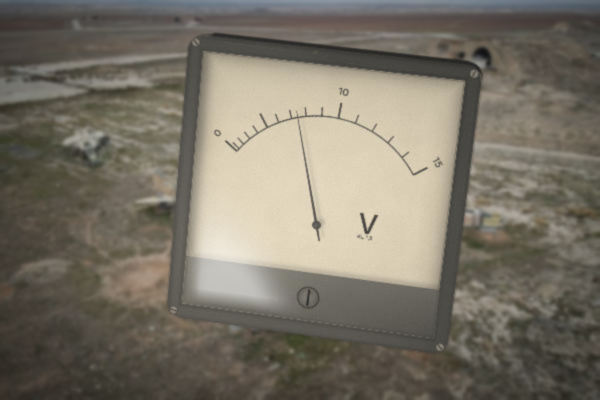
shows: 7.5 V
